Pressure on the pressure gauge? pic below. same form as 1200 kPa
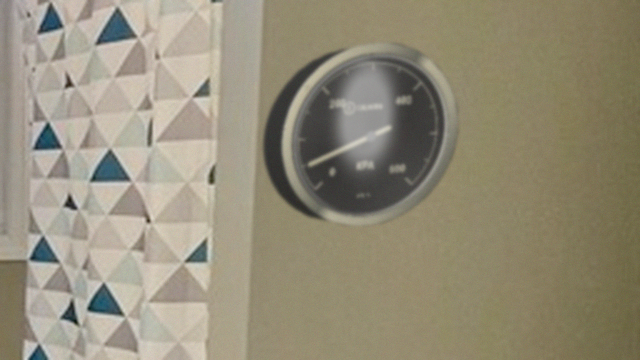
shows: 50 kPa
